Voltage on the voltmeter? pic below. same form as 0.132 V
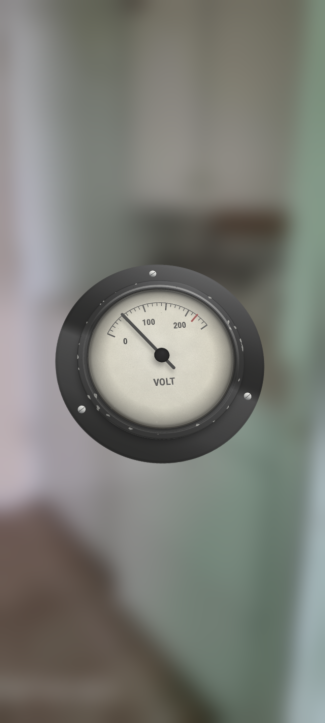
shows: 50 V
